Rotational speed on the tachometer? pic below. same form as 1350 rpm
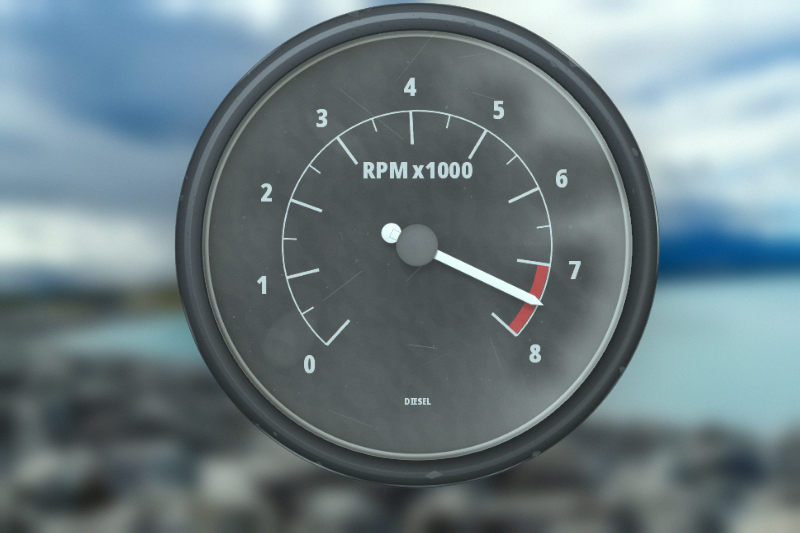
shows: 7500 rpm
